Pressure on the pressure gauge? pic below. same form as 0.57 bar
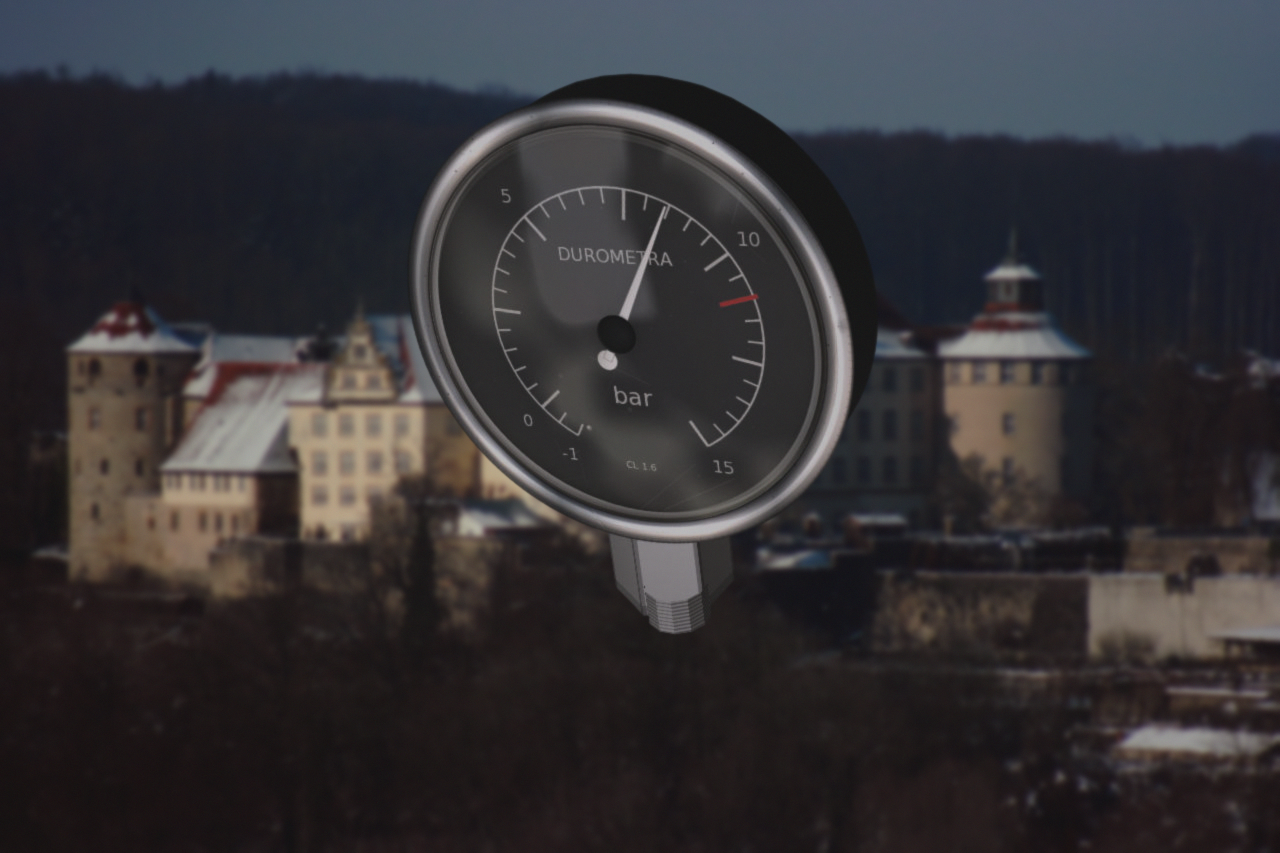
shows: 8.5 bar
